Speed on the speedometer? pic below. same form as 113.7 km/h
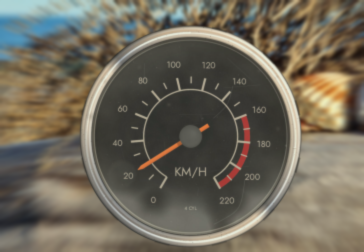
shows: 20 km/h
